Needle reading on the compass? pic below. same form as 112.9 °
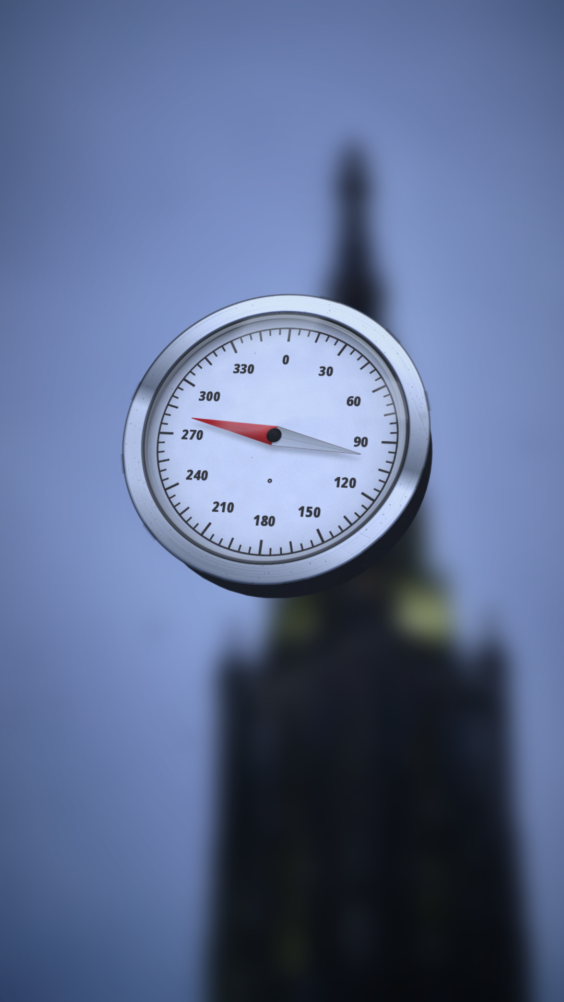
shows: 280 °
